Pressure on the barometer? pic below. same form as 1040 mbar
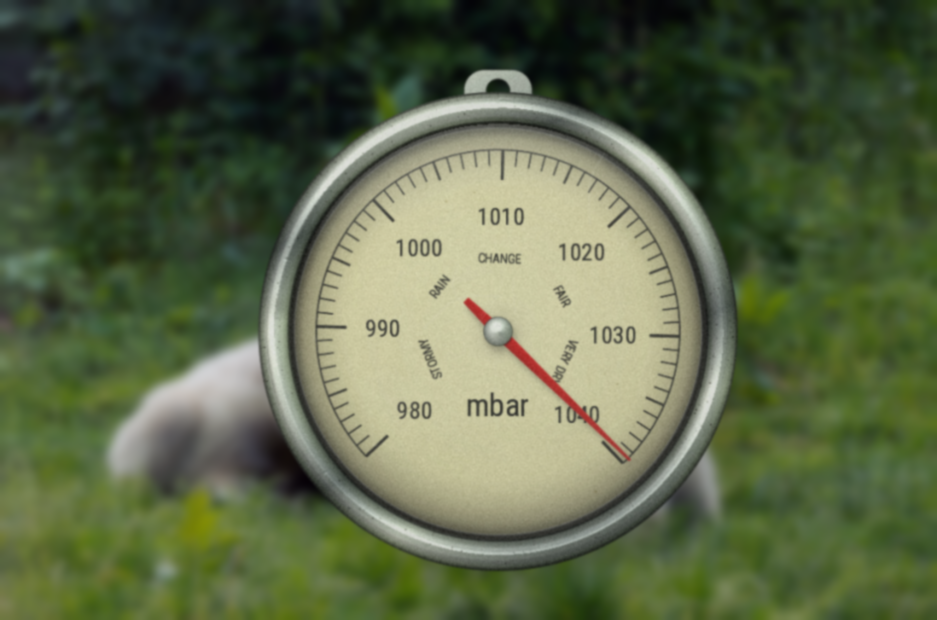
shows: 1039.5 mbar
